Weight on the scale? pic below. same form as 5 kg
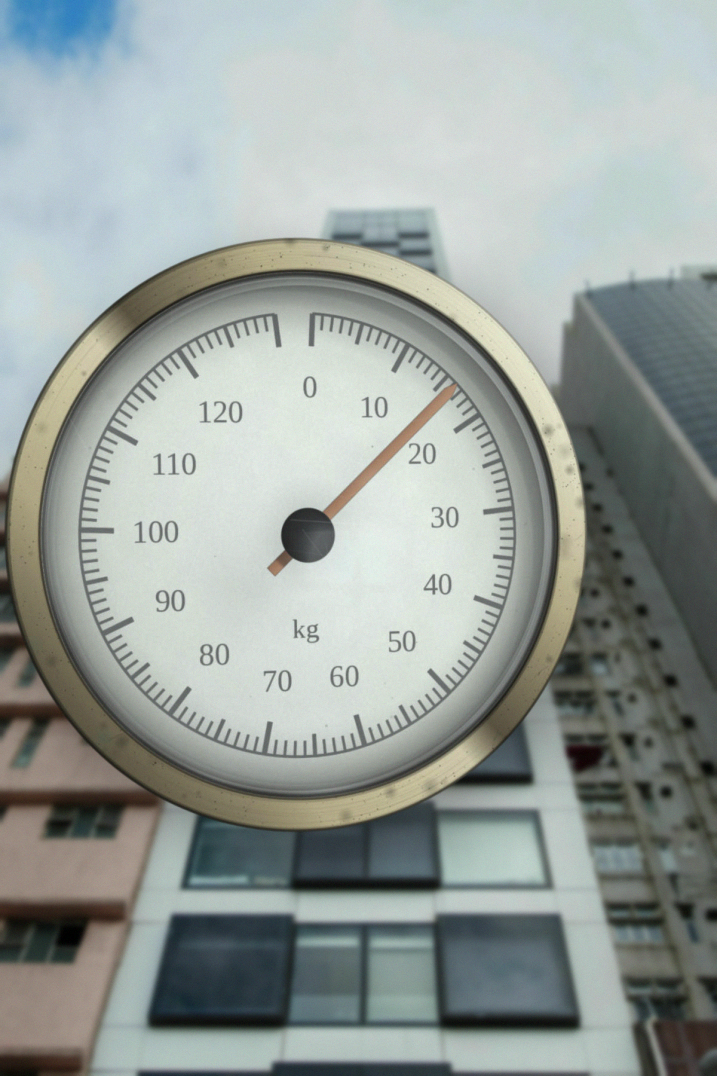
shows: 16 kg
